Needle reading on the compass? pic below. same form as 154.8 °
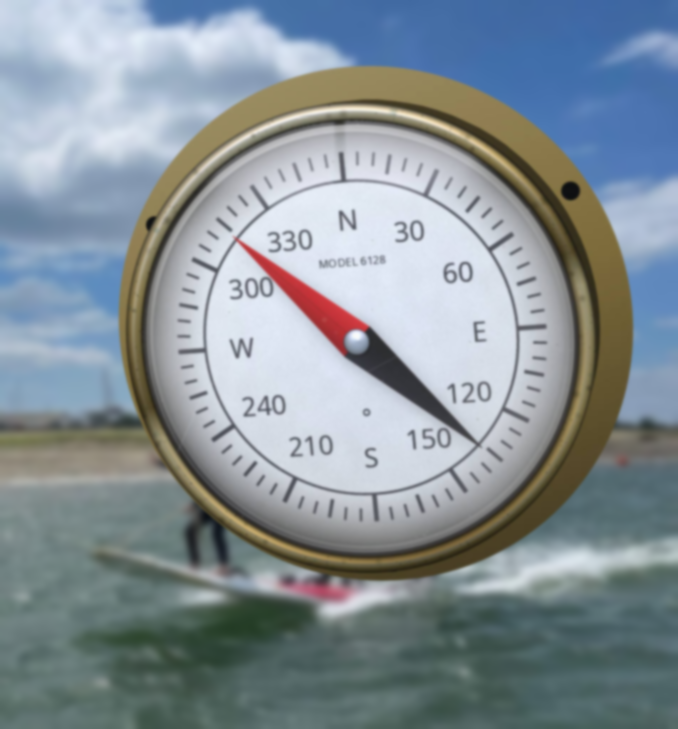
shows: 315 °
